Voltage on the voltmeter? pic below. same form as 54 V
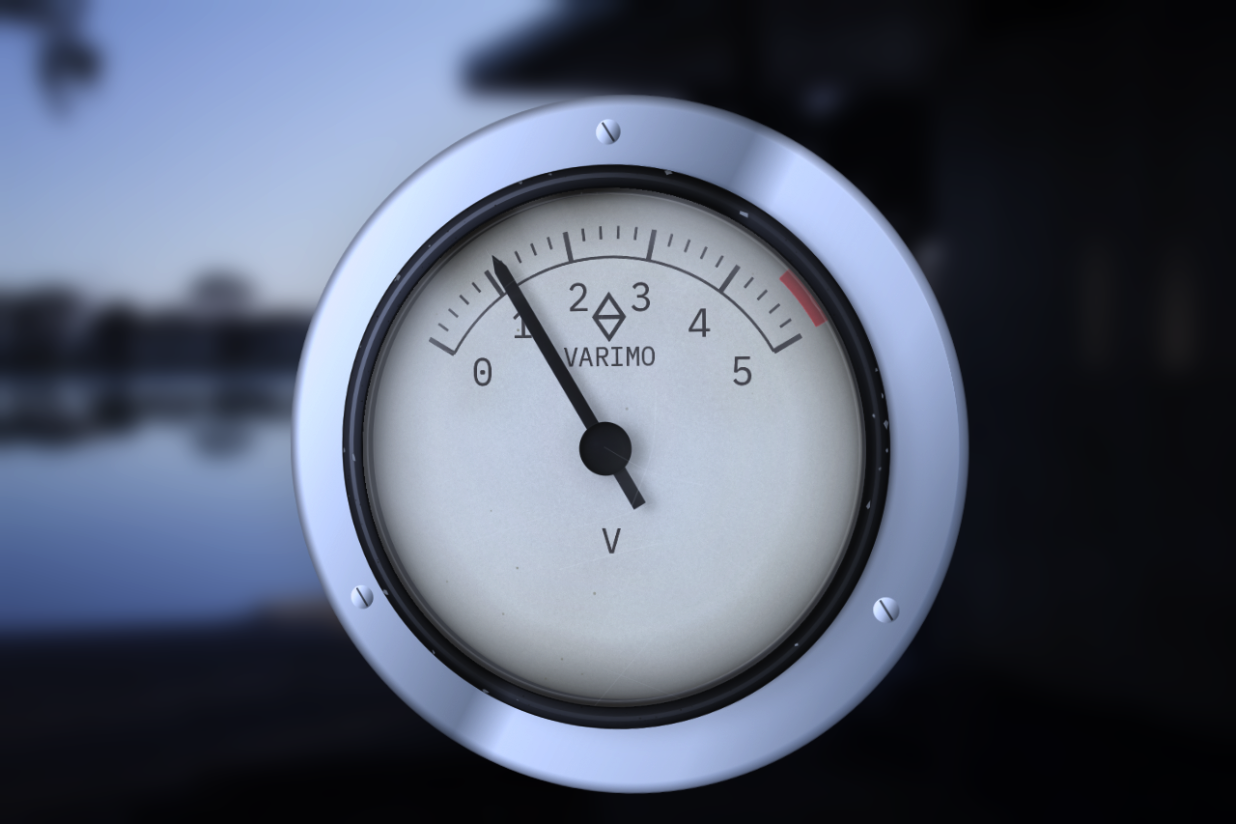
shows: 1.2 V
